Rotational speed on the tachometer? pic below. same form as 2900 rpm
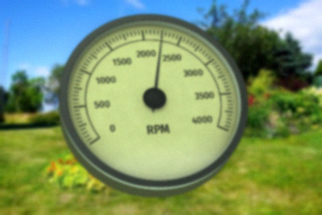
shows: 2250 rpm
